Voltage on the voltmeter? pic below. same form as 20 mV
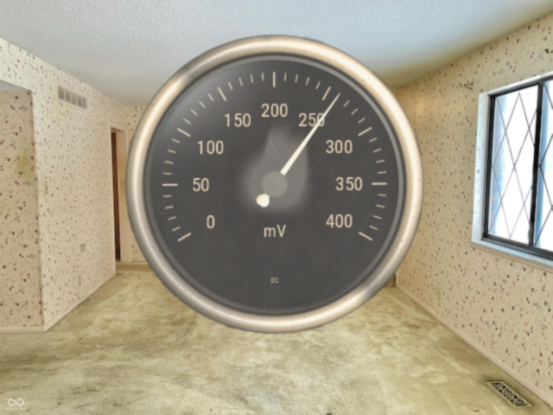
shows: 260 mV
